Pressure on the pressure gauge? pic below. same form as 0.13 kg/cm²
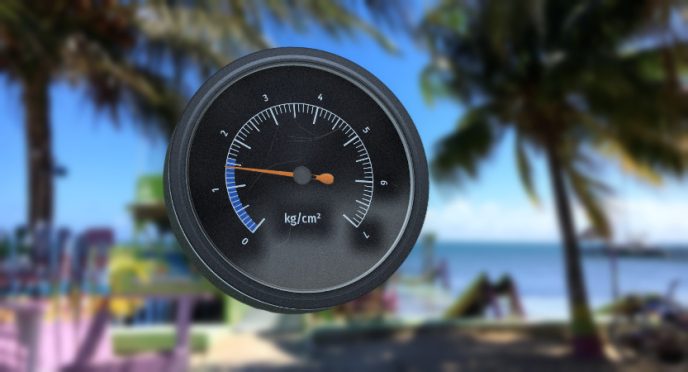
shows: 1.4 kg/cm²
